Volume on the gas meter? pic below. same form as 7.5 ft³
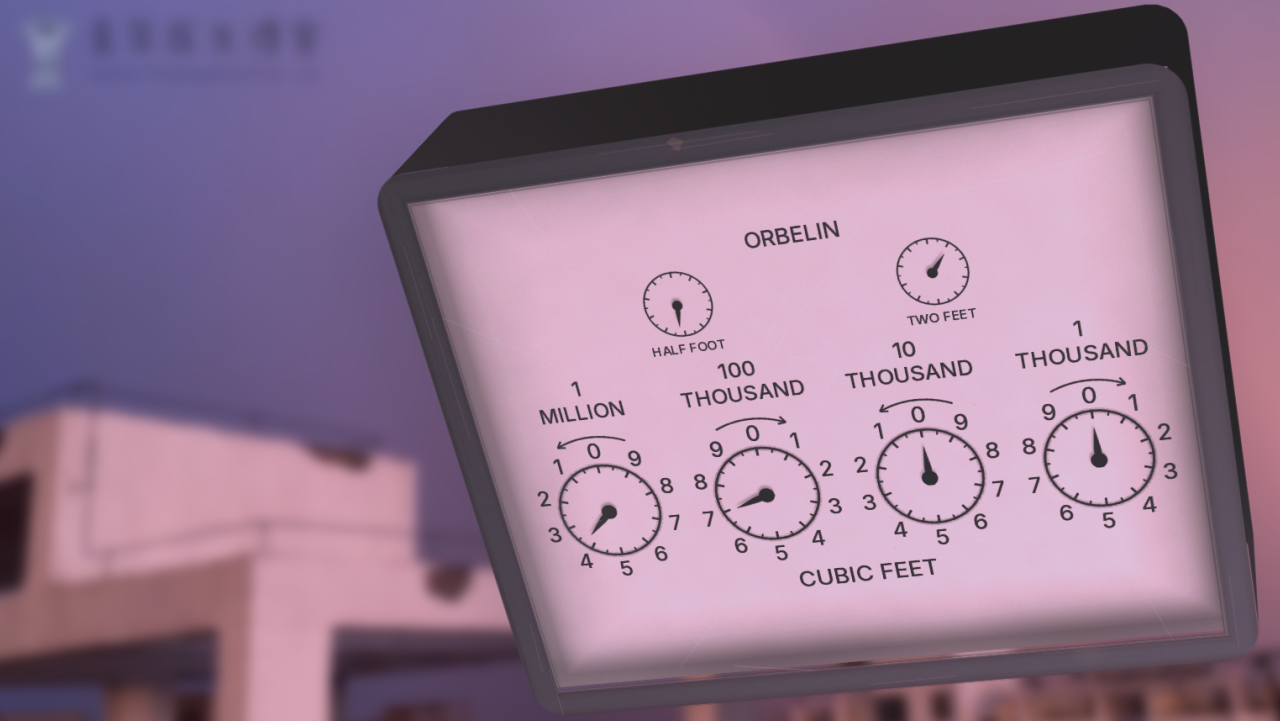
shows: 370000 ft³
